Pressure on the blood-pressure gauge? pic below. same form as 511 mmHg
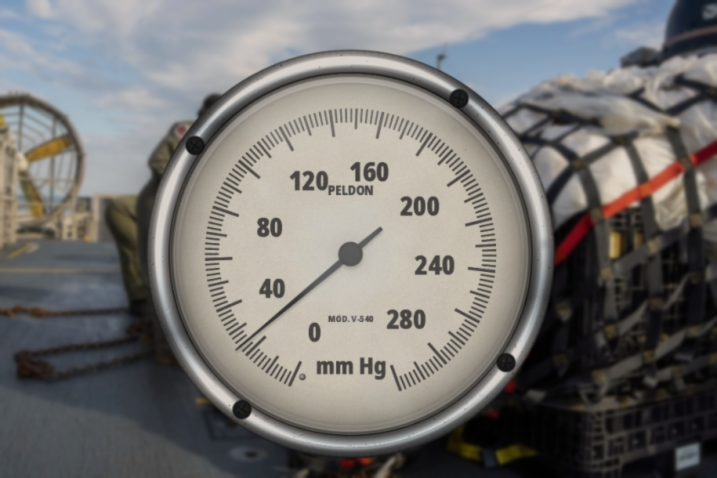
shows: 24 mmHg
